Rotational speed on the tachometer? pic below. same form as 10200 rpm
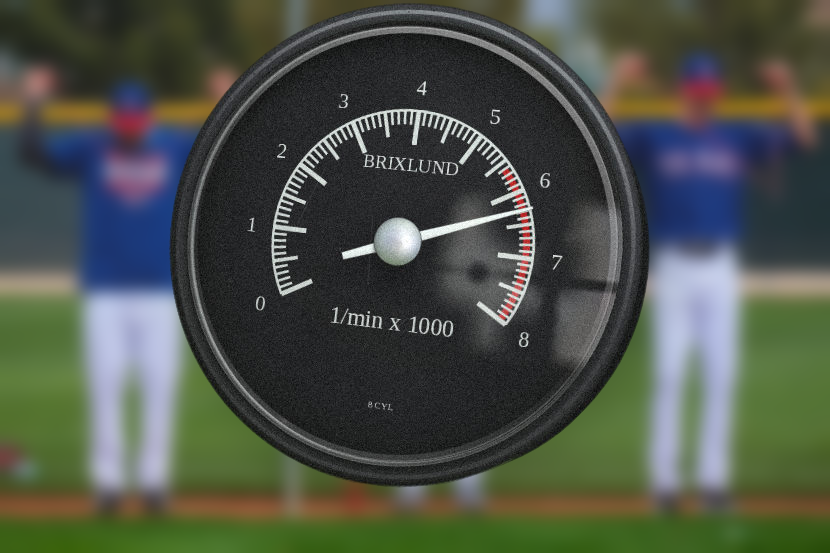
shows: 6300 rpm
